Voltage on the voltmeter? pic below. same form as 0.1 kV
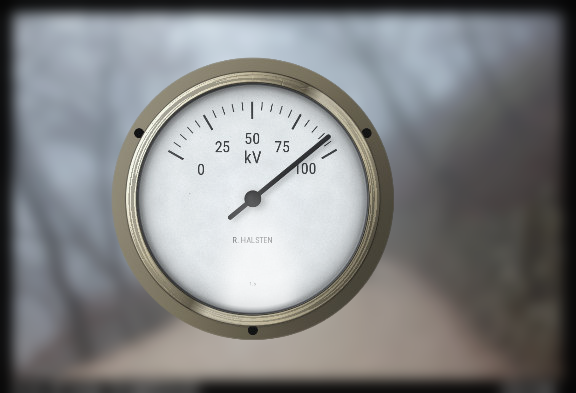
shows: 92.5 kV
